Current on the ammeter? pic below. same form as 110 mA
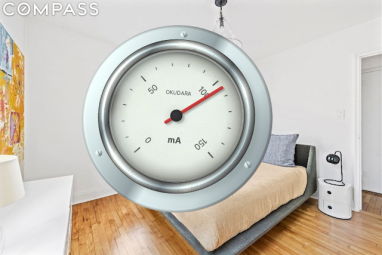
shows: 105 mA
